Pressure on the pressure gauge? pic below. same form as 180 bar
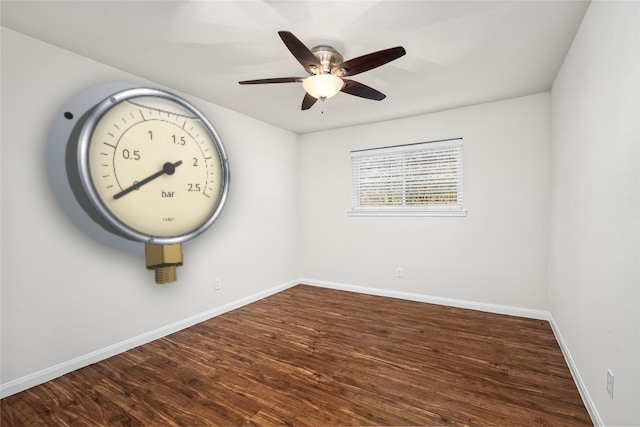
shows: 0 bar
